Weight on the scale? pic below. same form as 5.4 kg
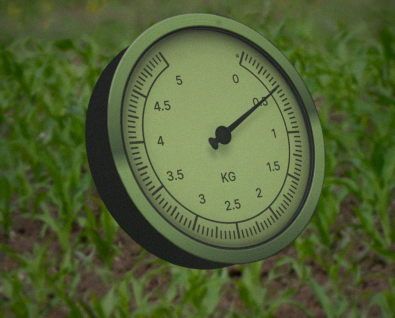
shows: 0.5 kg
